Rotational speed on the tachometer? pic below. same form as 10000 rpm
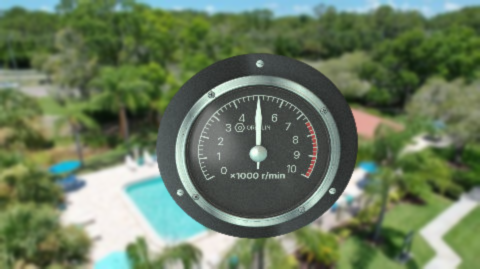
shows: 5000 rpm
